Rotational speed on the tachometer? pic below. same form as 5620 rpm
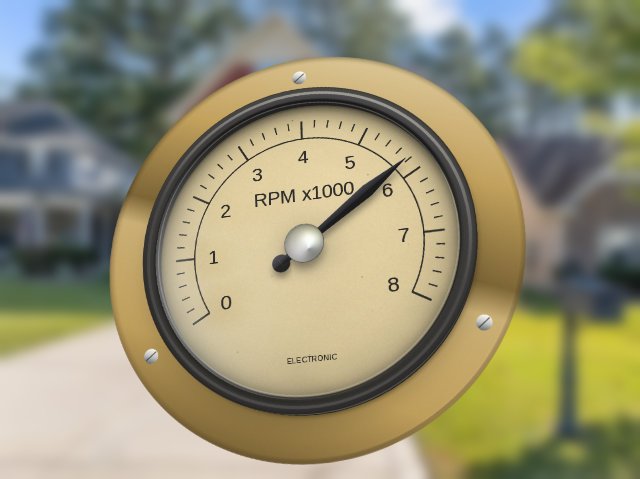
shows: 5800 rpm
